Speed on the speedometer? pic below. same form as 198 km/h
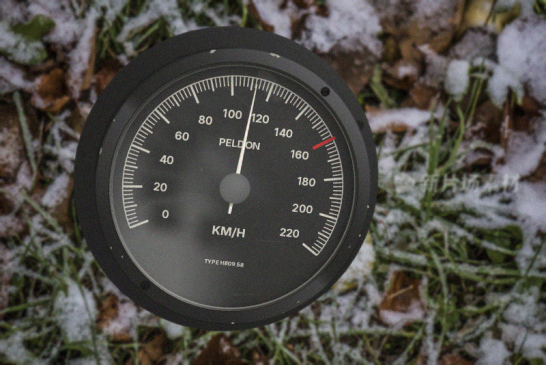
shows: 112 km/h
